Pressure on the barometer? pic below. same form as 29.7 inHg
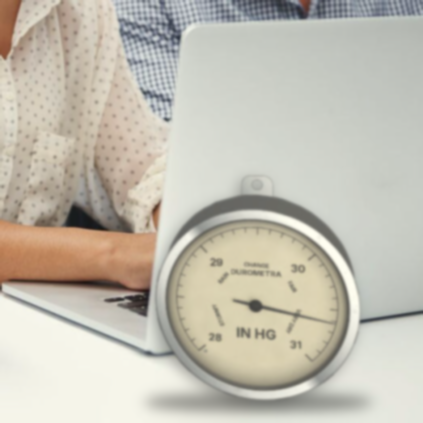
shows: 30.6 inHg
